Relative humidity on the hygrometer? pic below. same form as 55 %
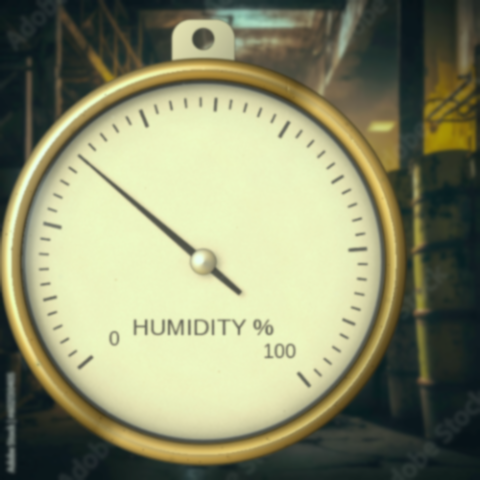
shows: 30 %
